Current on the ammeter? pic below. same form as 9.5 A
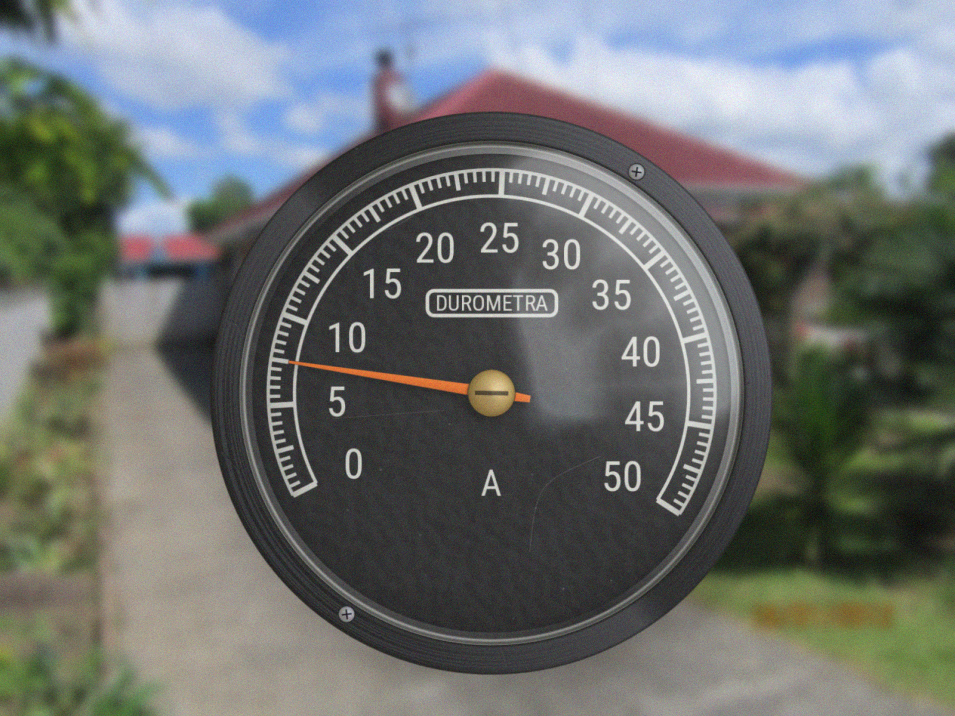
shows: 7.5 A
